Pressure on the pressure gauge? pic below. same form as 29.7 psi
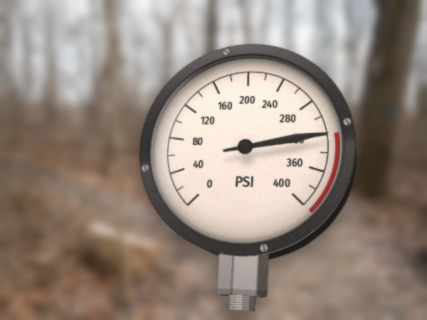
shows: 320 psi
